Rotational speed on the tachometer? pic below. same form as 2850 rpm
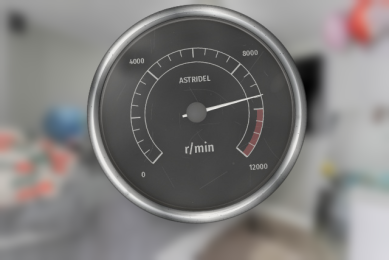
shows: 9500 rpm
